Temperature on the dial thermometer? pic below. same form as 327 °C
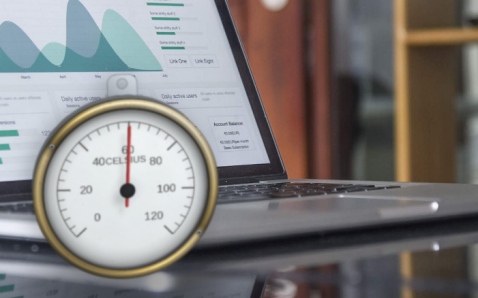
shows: 60 °C
